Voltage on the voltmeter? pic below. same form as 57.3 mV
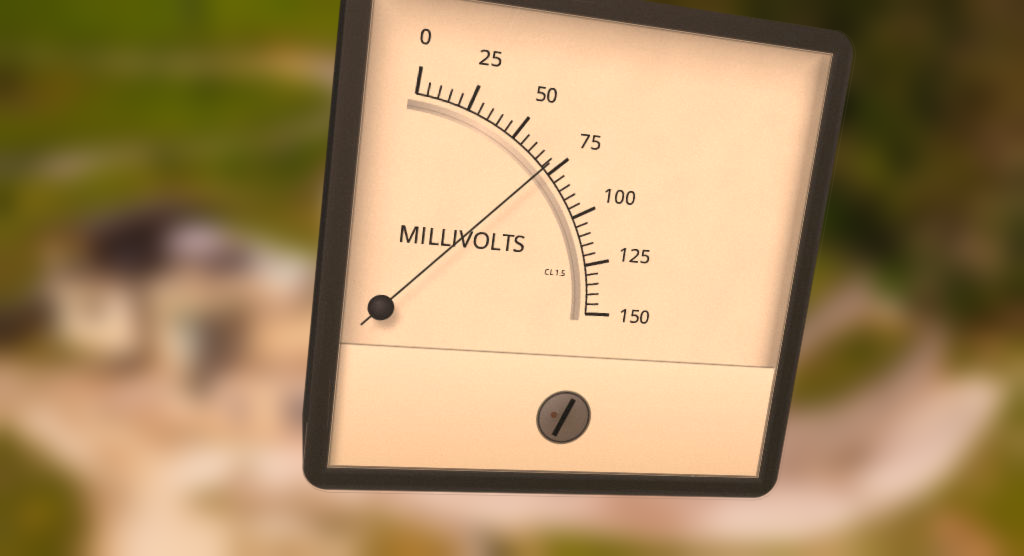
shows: 70 mV
